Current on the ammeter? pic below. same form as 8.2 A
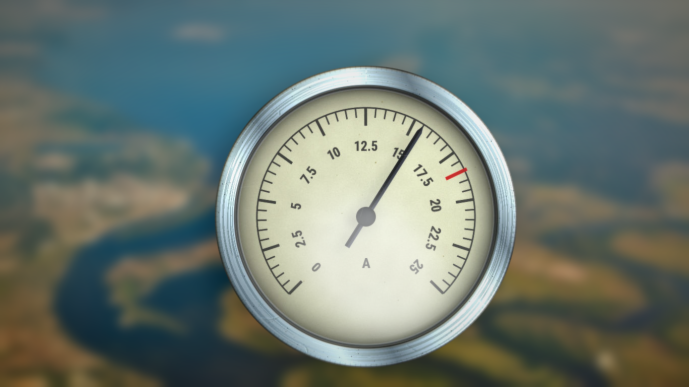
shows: 15.5 A
